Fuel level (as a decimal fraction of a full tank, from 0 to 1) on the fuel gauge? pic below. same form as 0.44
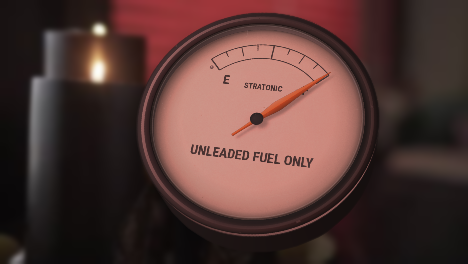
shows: 1
